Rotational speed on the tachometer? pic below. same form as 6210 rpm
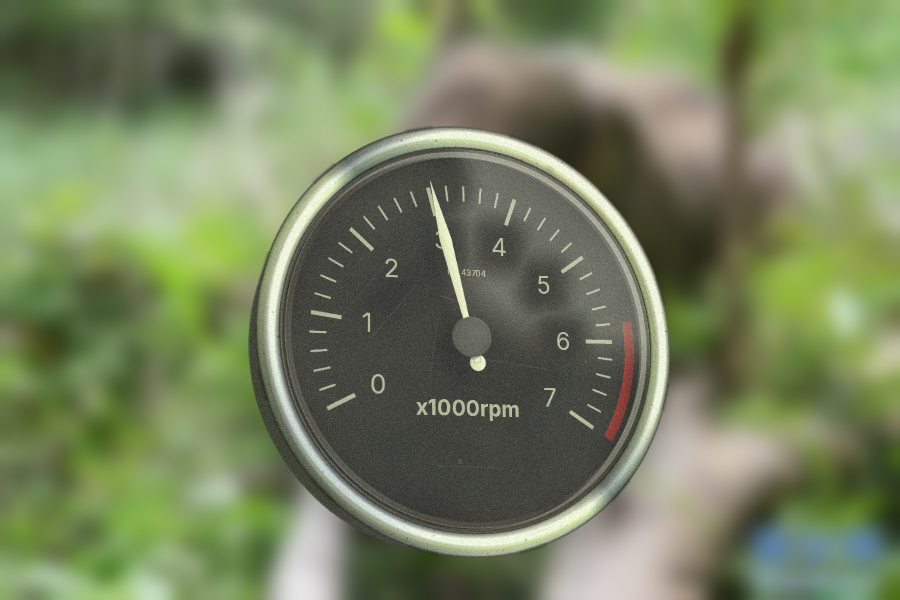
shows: 3000 rpm
